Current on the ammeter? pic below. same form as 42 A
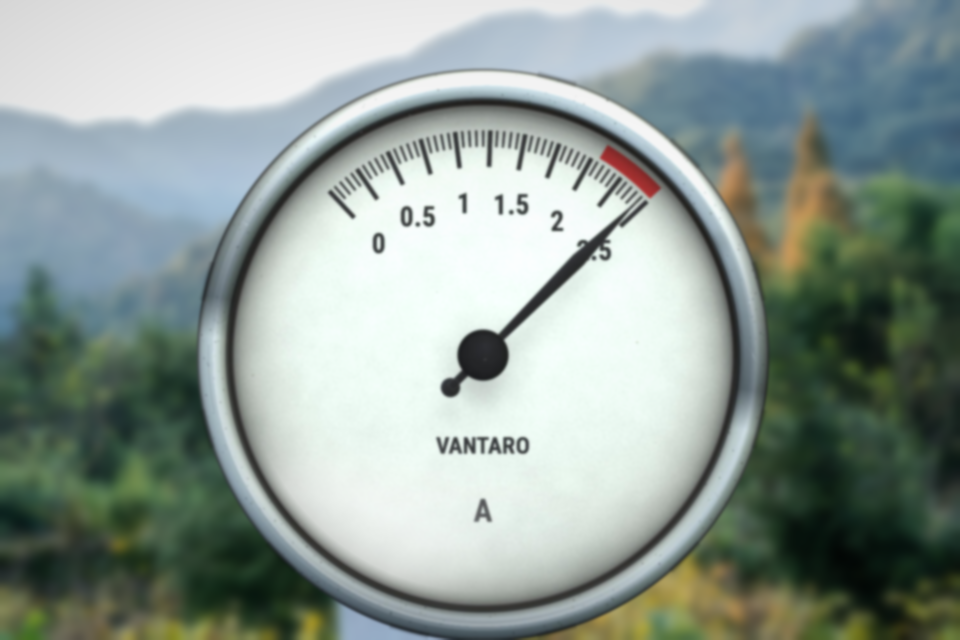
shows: 2.45 A
